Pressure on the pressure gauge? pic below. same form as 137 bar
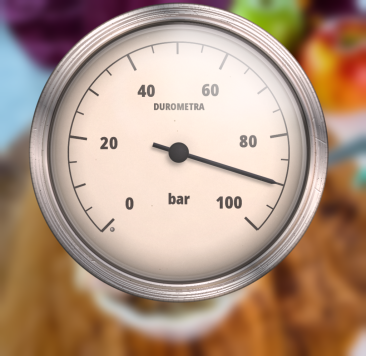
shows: 90 bar
